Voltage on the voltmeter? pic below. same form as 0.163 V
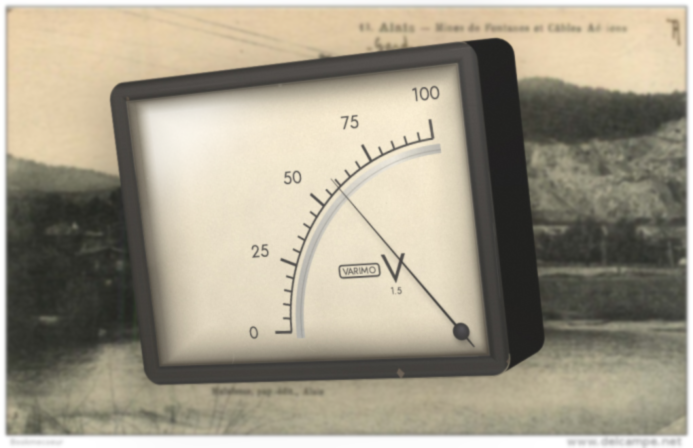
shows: 60 V
